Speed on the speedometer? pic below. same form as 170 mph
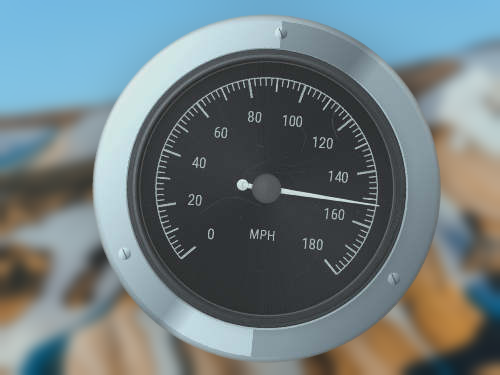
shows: 152 mph
